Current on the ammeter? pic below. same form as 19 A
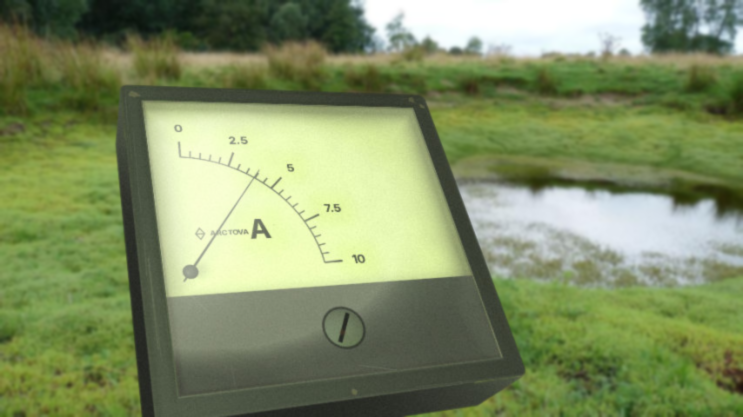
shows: 4 A
